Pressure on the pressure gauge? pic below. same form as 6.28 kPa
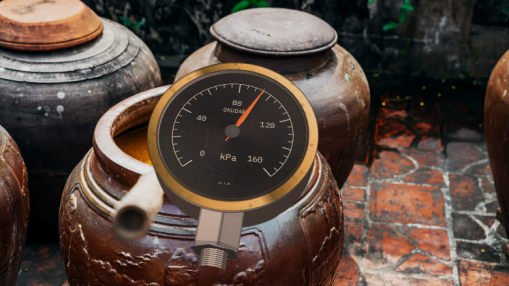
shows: 95 kPa
